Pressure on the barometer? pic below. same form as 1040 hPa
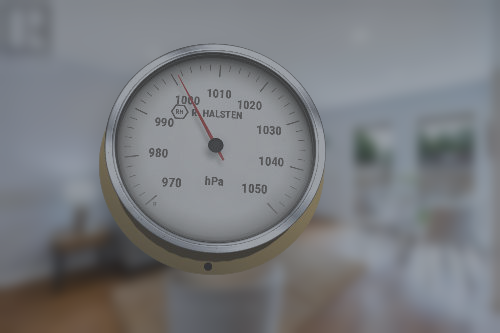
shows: 1001 hPa
